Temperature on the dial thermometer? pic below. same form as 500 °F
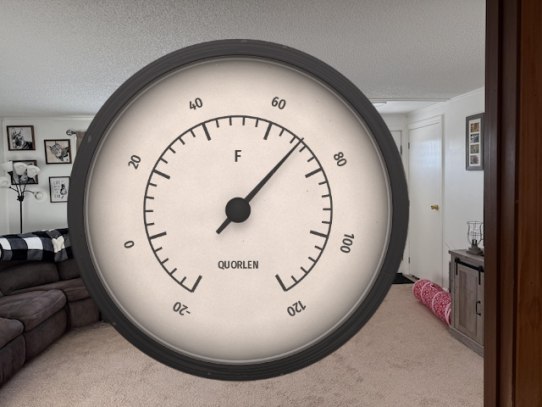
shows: 70 °F
